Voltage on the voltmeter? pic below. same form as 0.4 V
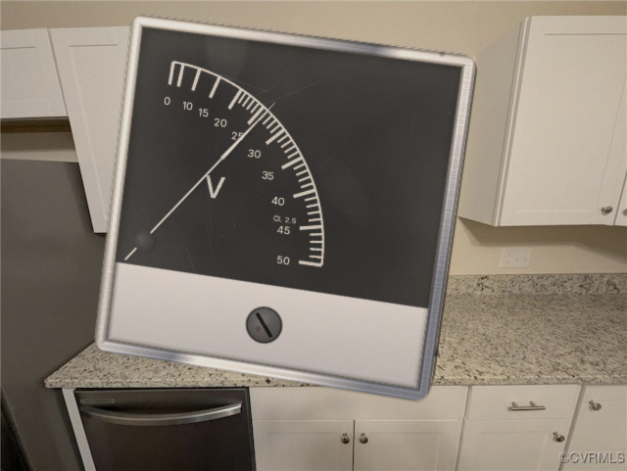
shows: 26 V
